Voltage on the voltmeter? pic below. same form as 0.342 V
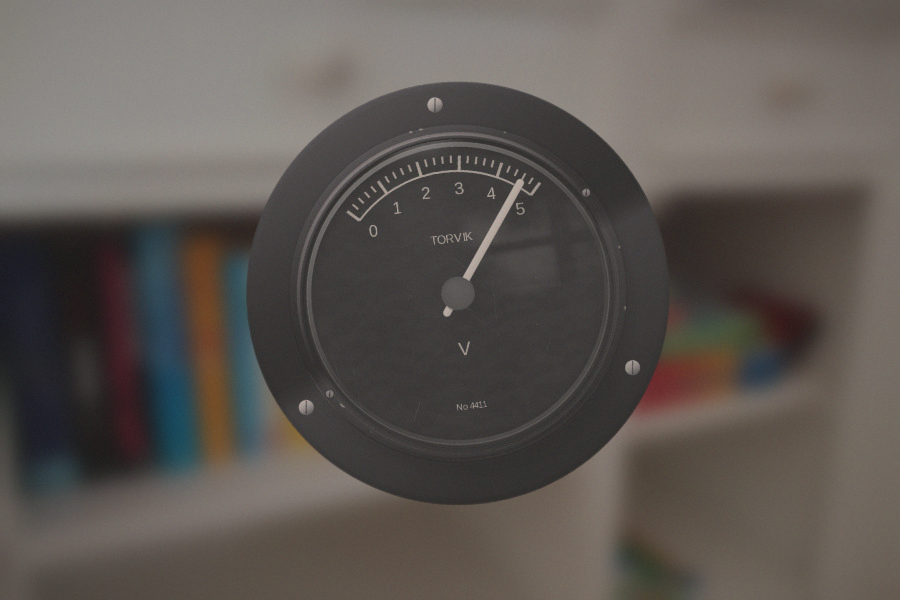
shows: 4.6 V
